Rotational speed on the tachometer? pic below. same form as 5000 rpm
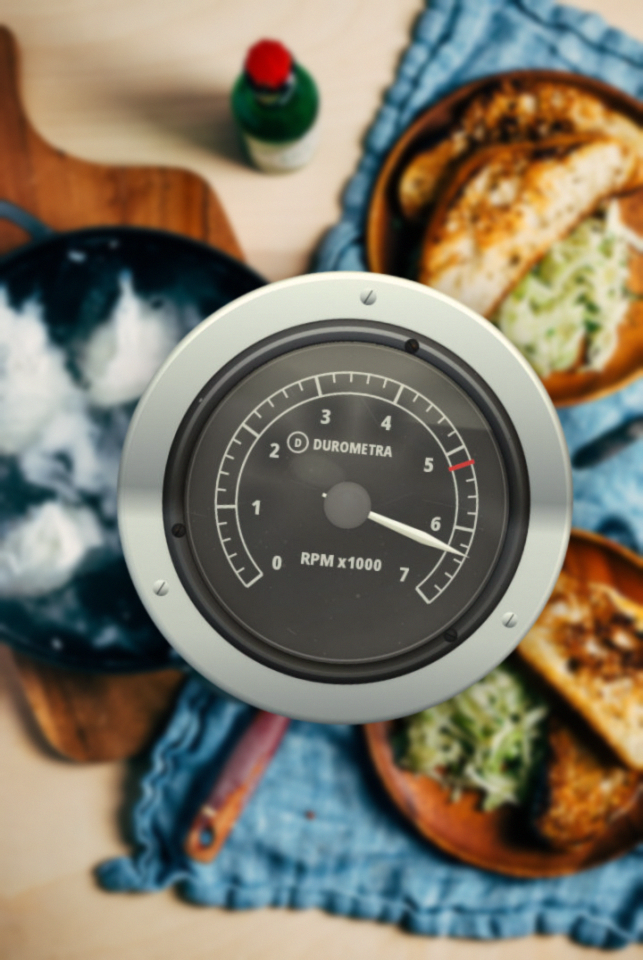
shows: 6300 rpm
